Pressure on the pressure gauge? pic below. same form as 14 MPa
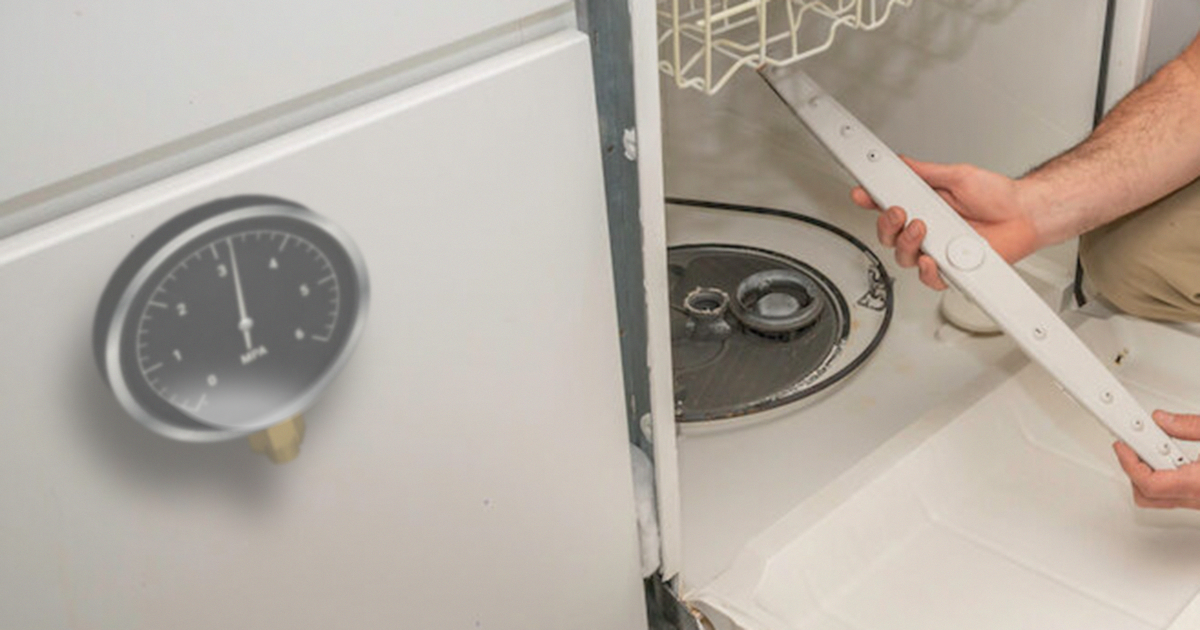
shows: 3.2 MPa
